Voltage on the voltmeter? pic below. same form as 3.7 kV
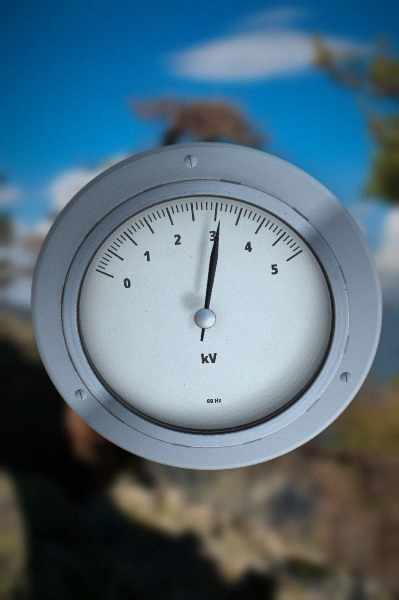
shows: 3.1 kV
